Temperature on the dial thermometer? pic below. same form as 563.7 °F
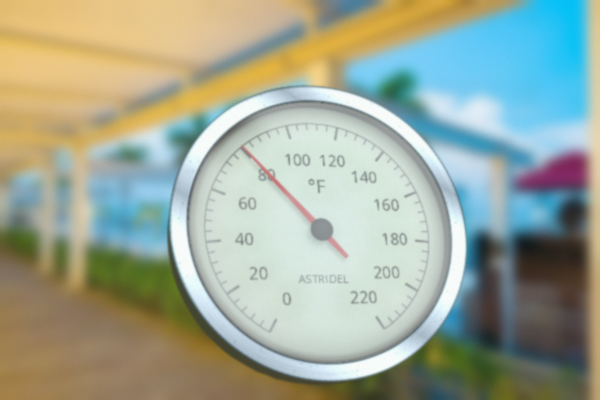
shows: 80 °F
